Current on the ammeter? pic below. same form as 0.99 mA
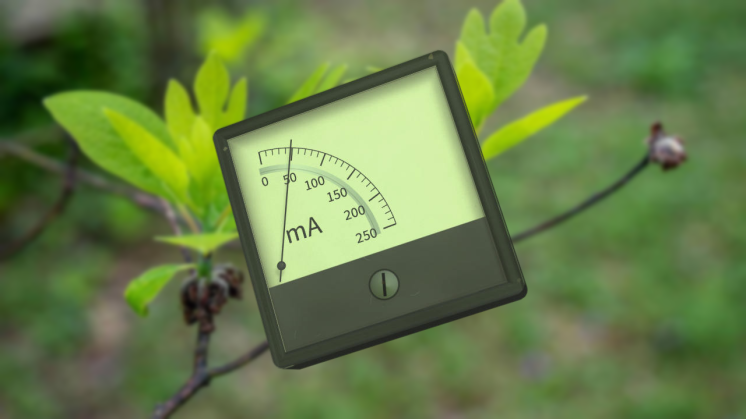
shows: 50 mA
